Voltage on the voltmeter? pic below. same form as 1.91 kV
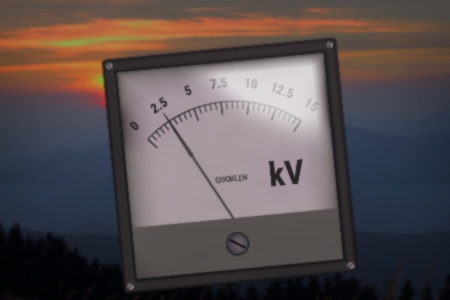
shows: 2.5 kV
